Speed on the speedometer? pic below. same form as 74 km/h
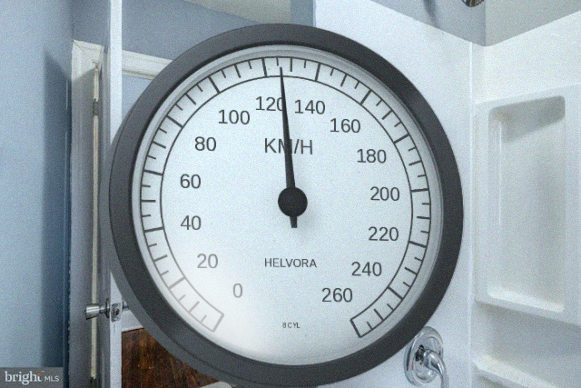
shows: 125 km/h
